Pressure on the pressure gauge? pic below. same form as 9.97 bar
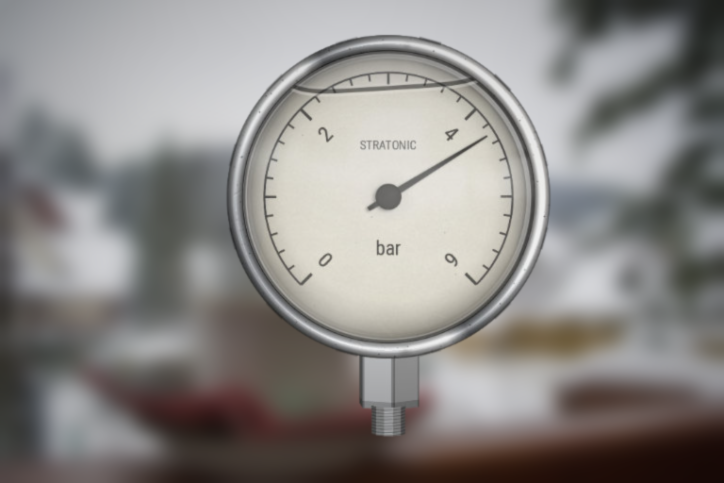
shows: 4.3 bar
